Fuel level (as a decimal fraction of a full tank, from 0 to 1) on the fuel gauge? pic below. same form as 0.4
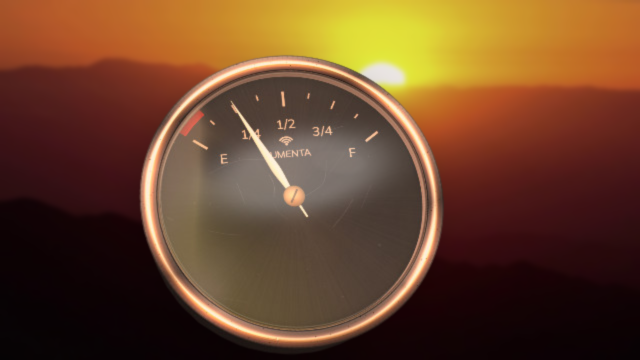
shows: 0.25
